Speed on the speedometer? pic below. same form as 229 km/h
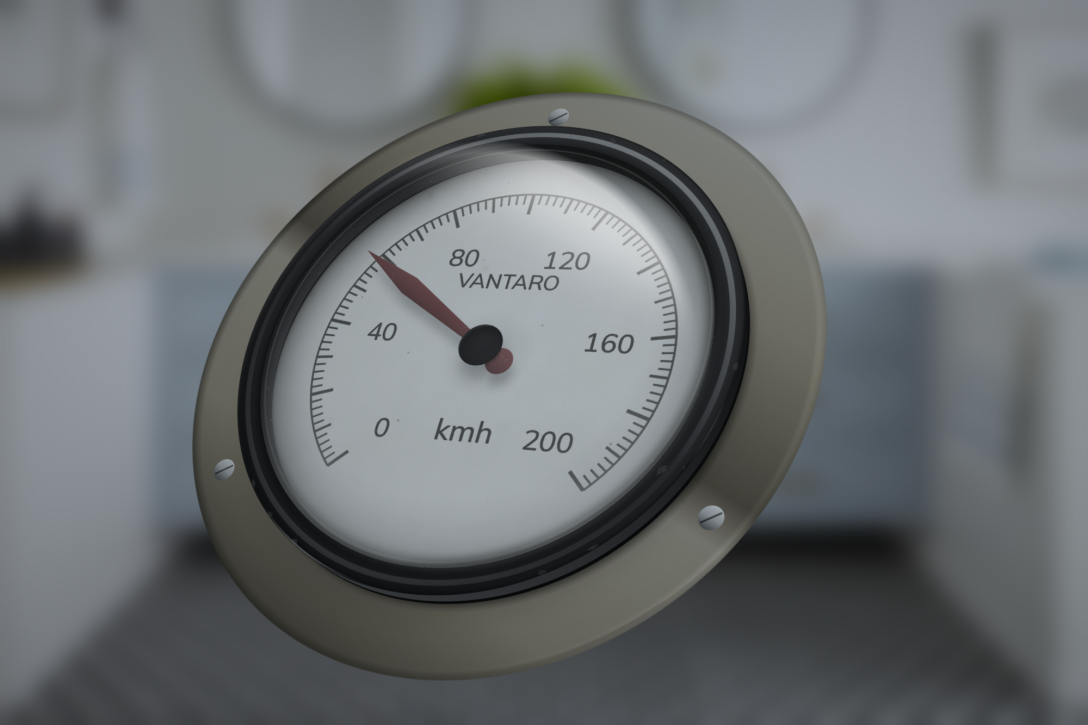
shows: 58 km/h
